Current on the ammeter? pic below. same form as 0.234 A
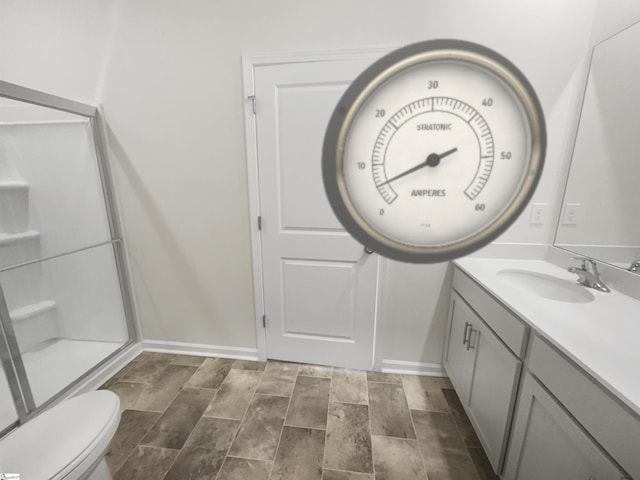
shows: 5 A
